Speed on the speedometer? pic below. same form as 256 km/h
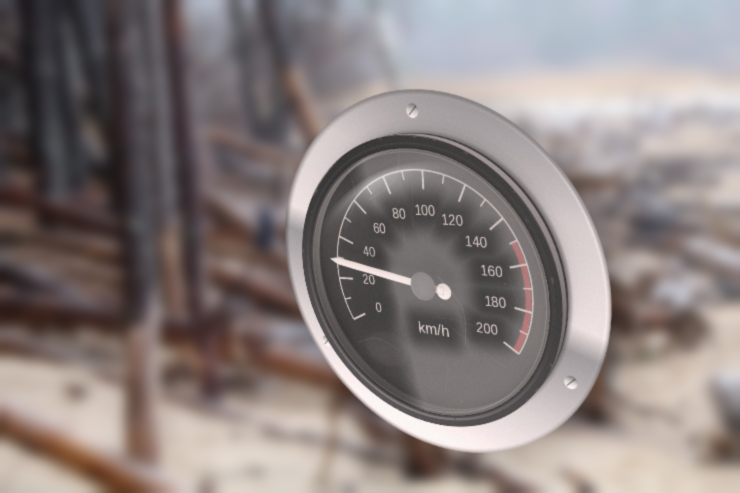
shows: 30 km/h
